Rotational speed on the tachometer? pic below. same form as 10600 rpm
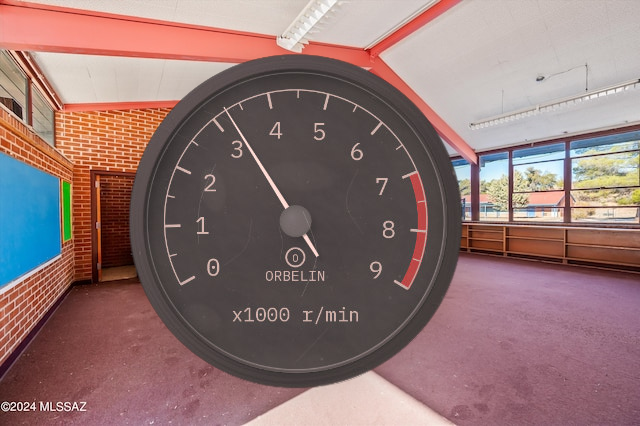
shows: 3250 rpm
